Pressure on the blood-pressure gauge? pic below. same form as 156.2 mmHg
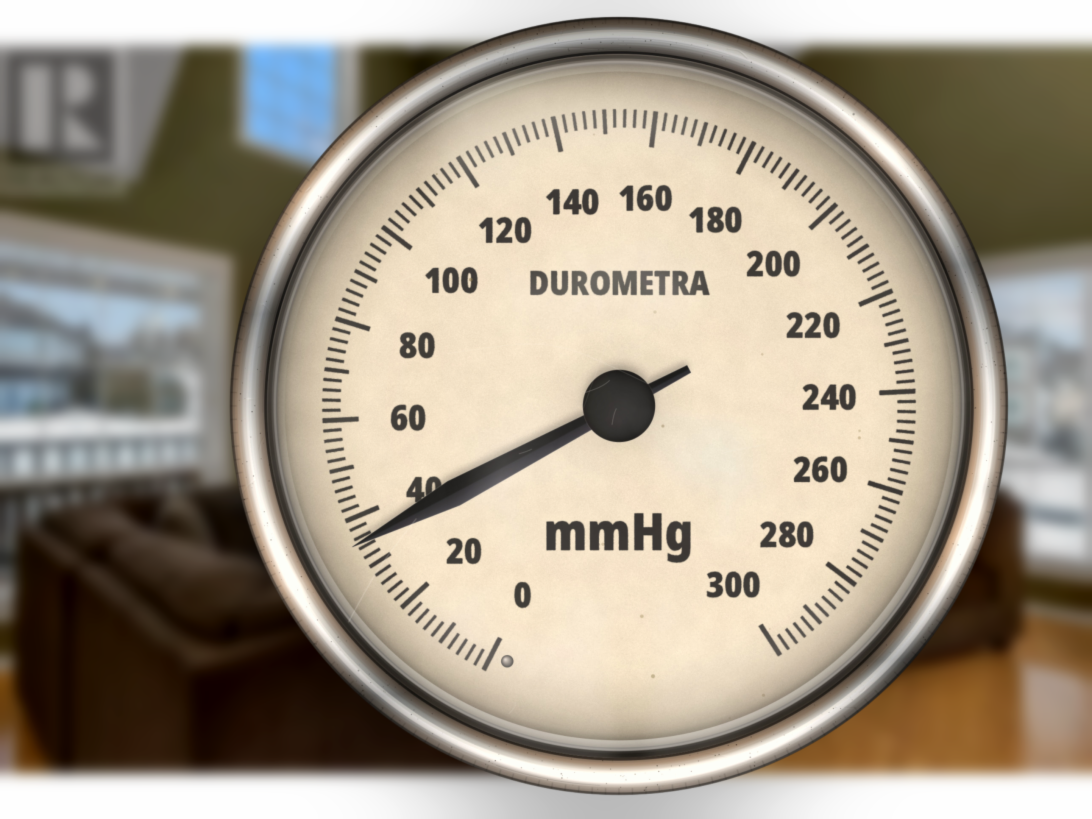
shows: 35 mmHg
